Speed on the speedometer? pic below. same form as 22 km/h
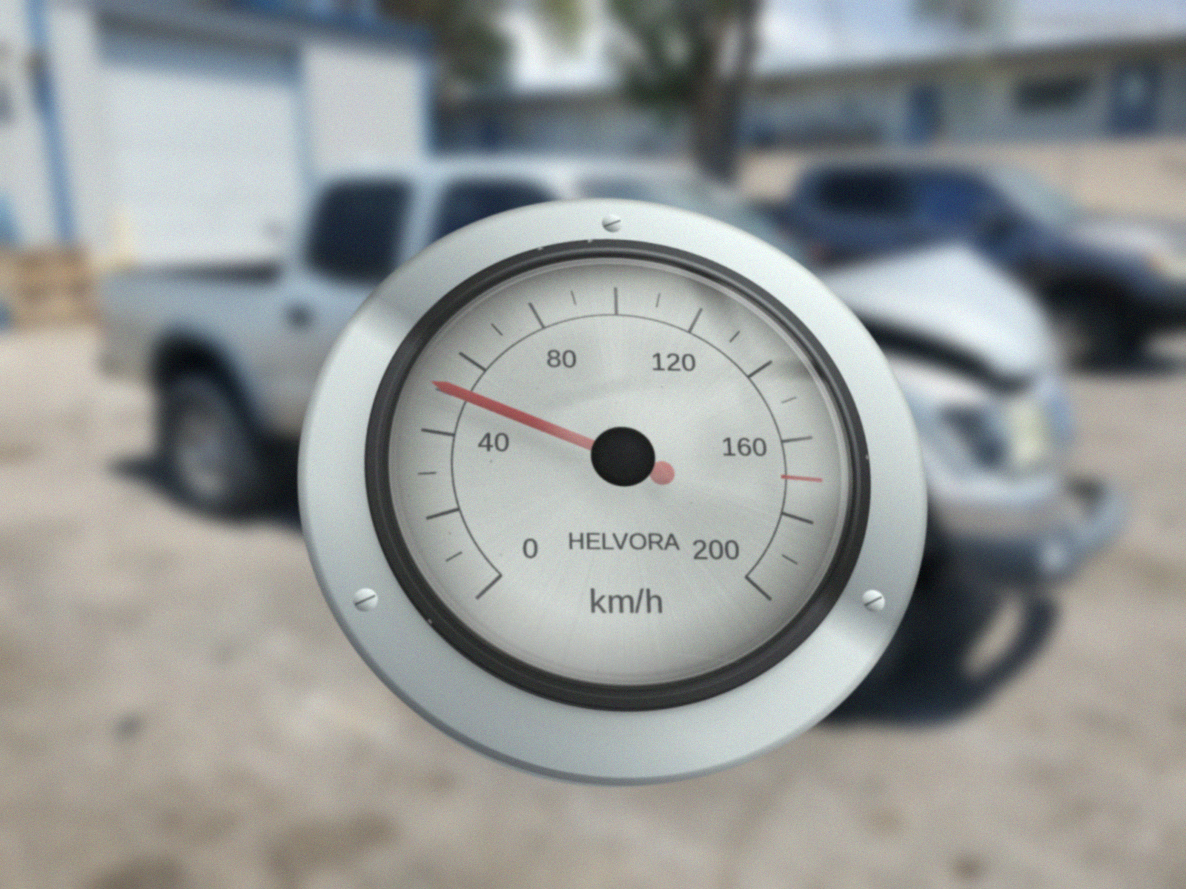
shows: 50 km/h
